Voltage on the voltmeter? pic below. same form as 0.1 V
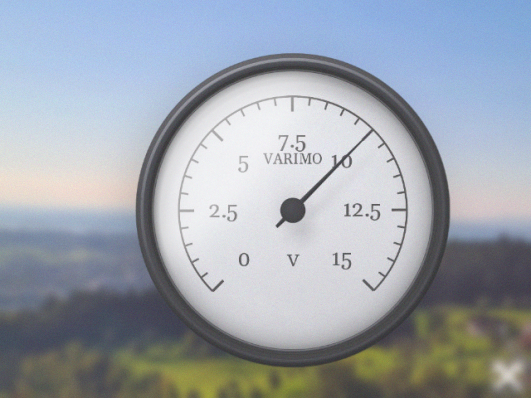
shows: 10 V
